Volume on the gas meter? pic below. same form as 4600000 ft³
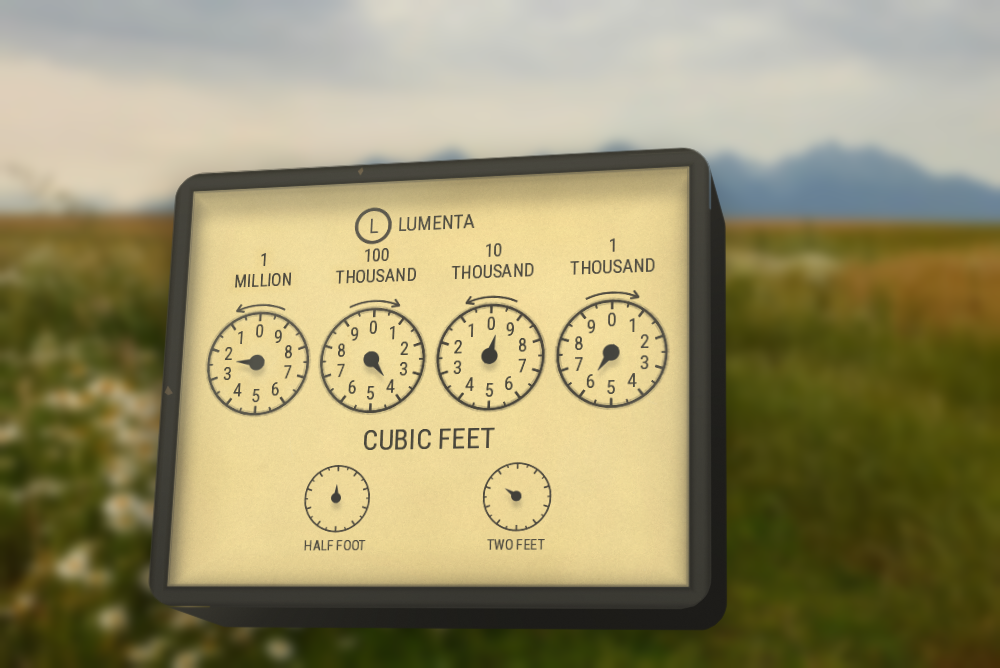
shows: 239600 ft³
